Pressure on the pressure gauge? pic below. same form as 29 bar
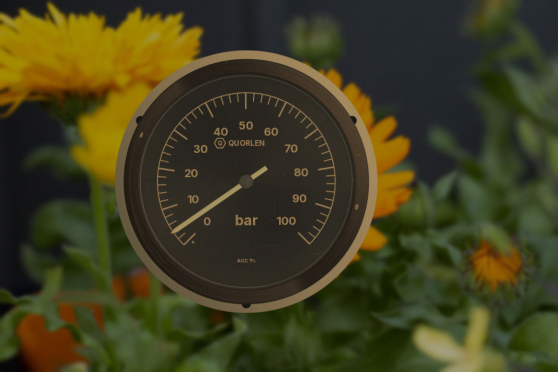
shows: 4 bar
